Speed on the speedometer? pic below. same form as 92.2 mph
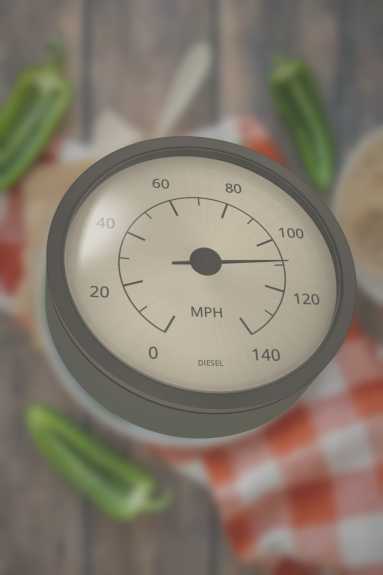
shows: 110 mph
